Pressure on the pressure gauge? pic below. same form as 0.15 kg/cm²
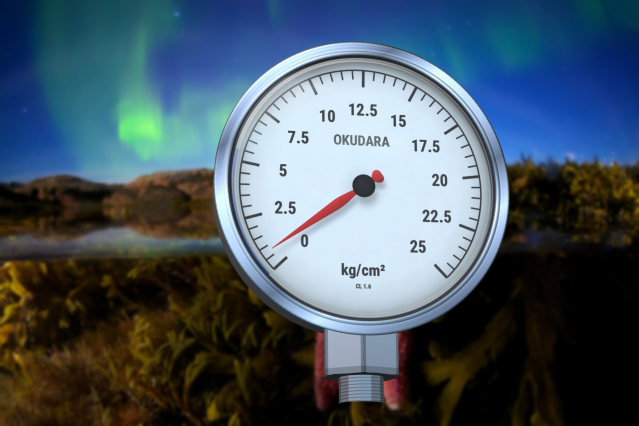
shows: 0.75 kg/cm²
